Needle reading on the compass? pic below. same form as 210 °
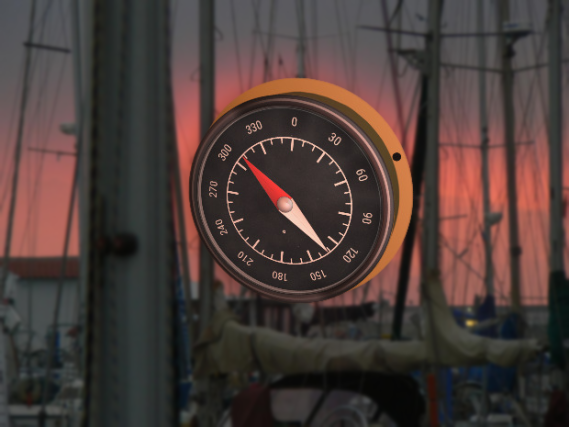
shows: 310 °
